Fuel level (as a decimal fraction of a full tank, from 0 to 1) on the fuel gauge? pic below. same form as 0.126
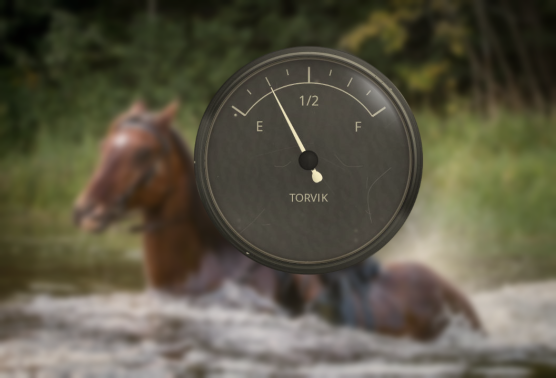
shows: 0.25
